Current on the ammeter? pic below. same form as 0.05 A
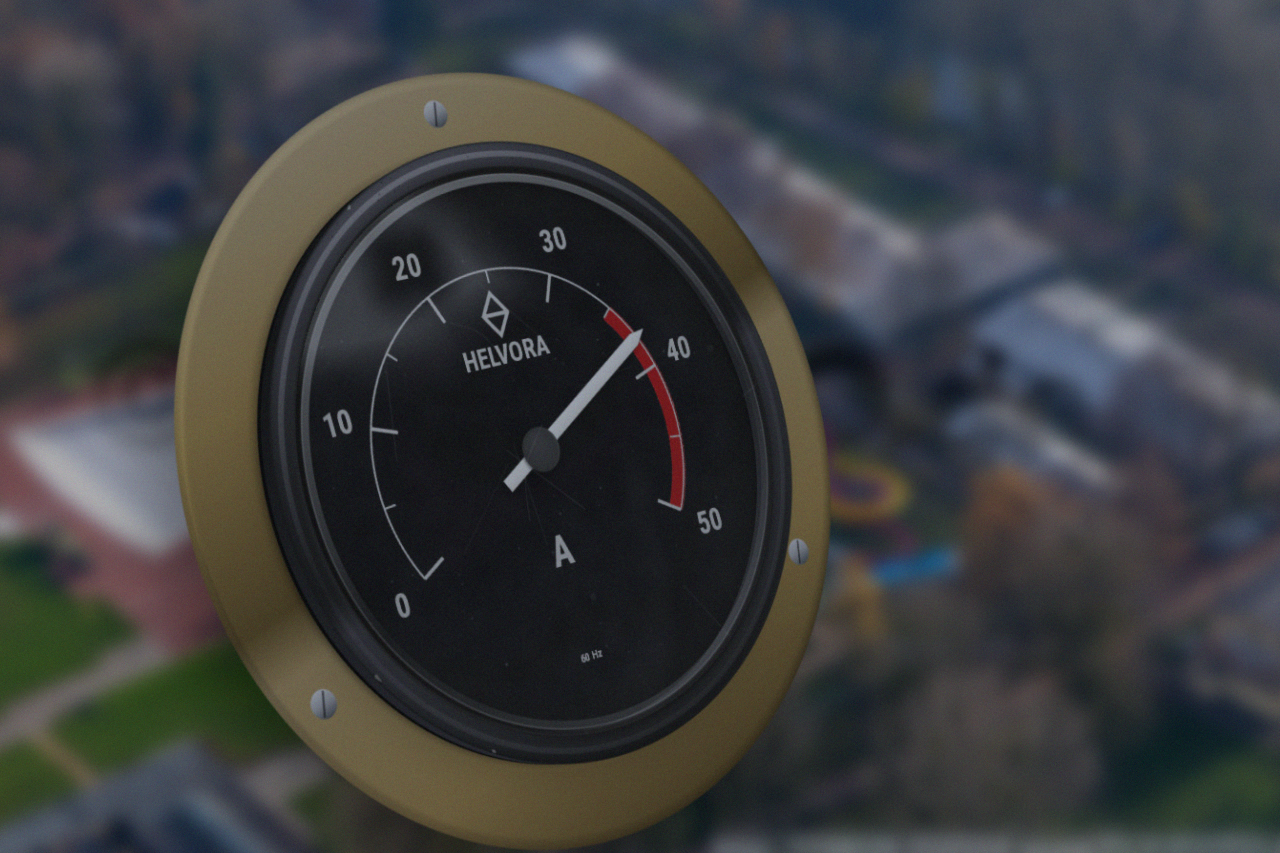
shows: 37.5 A
